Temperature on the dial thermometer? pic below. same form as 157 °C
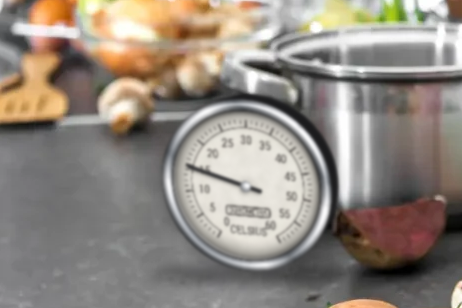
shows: 15 °C
